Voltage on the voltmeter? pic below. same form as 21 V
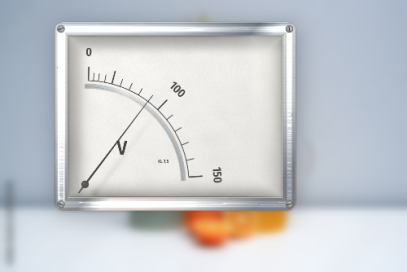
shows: 90 V
